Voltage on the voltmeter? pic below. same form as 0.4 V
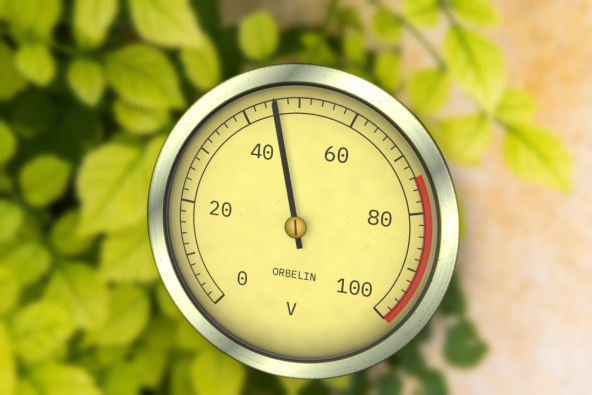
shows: 46 V
